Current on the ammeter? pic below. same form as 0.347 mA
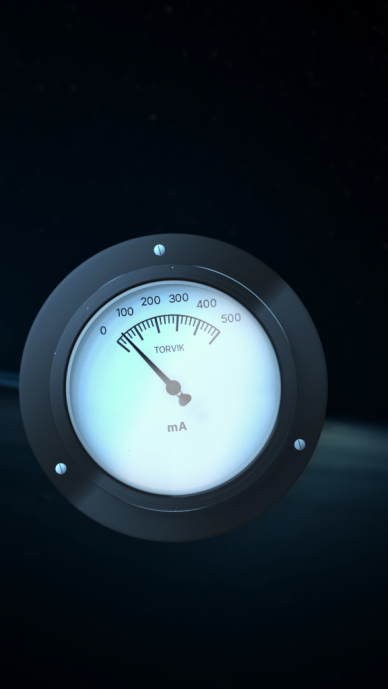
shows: 40 mA
